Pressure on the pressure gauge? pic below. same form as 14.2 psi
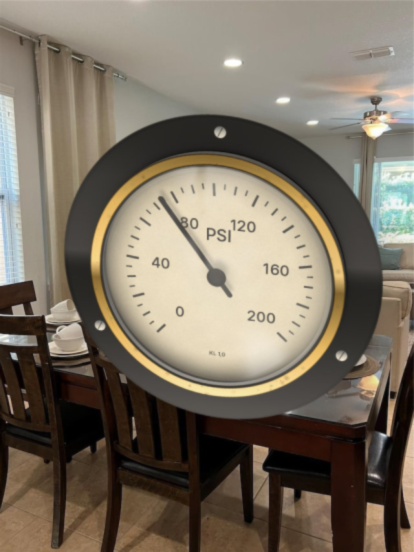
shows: 75 psi
